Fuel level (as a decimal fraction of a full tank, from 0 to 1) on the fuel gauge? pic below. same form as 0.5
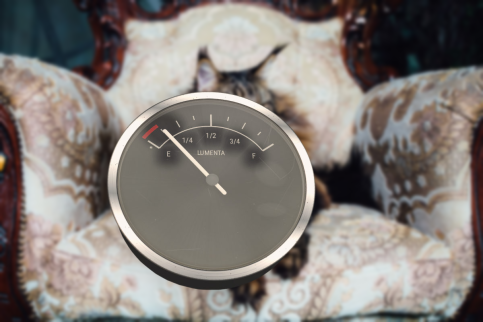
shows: 0.125
